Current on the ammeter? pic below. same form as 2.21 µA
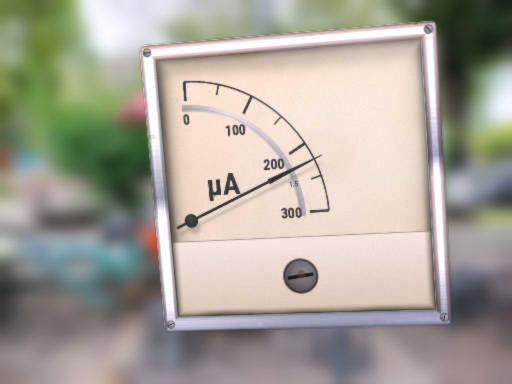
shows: 225 µA
